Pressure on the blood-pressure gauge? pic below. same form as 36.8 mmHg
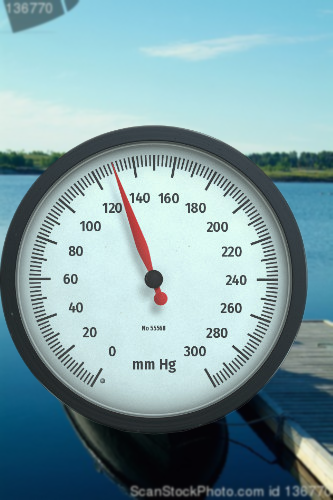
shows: 130 mmHg
